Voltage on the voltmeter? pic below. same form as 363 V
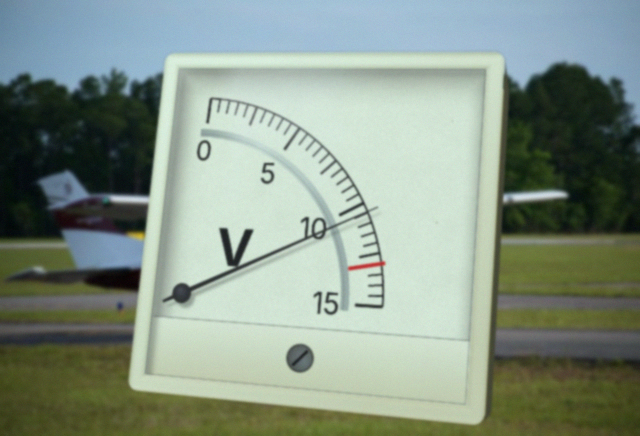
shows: 10.5 V
